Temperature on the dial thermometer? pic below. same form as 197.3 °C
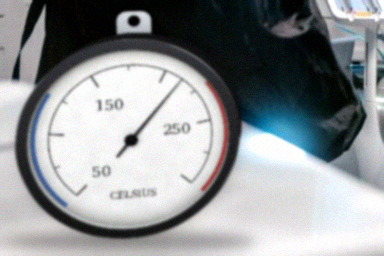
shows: 212.5 °C
